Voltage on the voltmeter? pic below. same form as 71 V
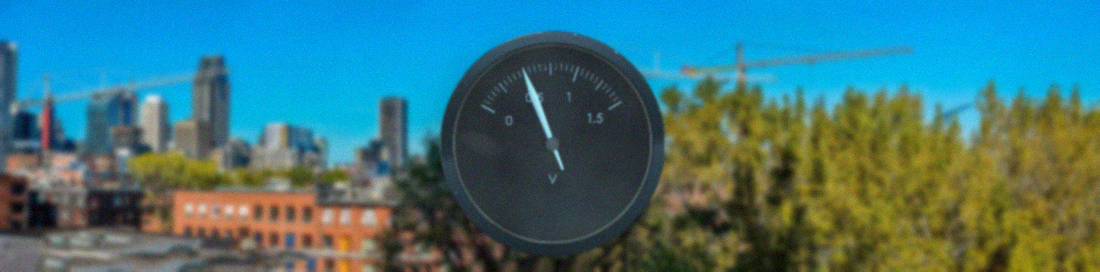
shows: 0.5 V
